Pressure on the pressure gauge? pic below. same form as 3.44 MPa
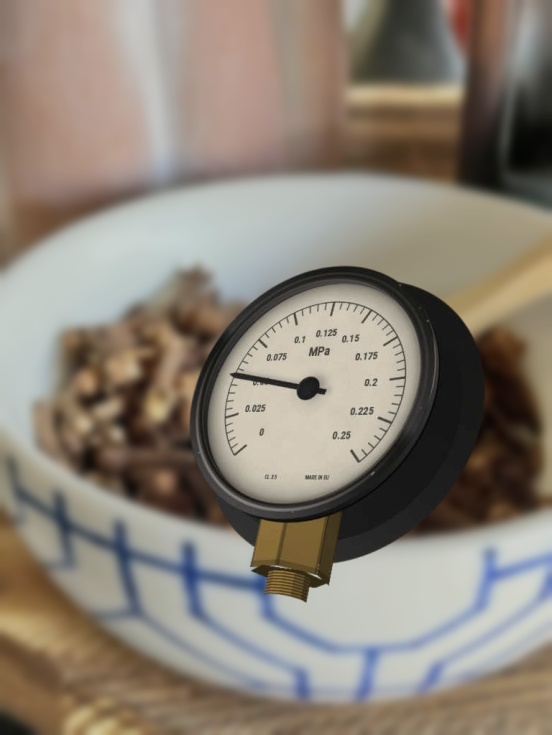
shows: 0.05 MPa
